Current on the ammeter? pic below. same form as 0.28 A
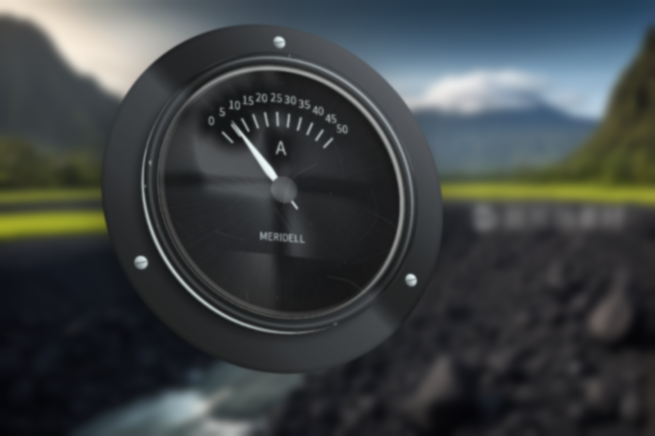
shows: 5 A
